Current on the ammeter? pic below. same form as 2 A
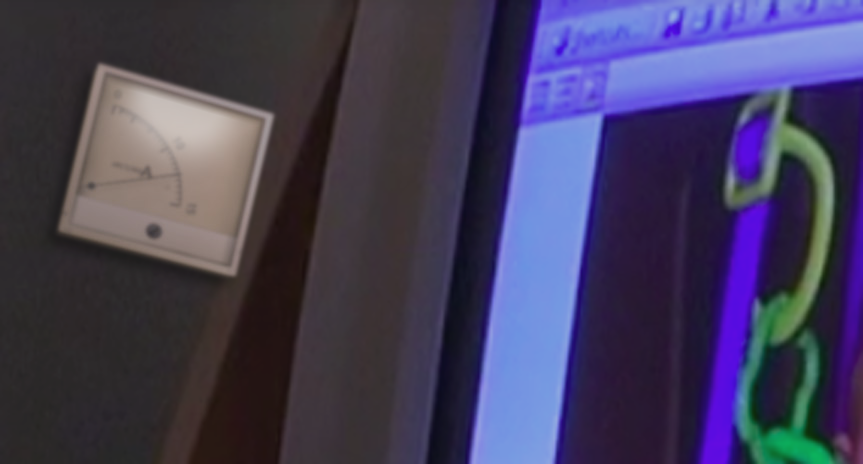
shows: 12.5 A
